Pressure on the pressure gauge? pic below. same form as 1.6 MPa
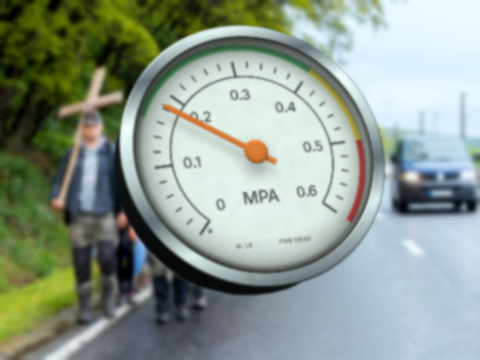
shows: 0.18 MPa
